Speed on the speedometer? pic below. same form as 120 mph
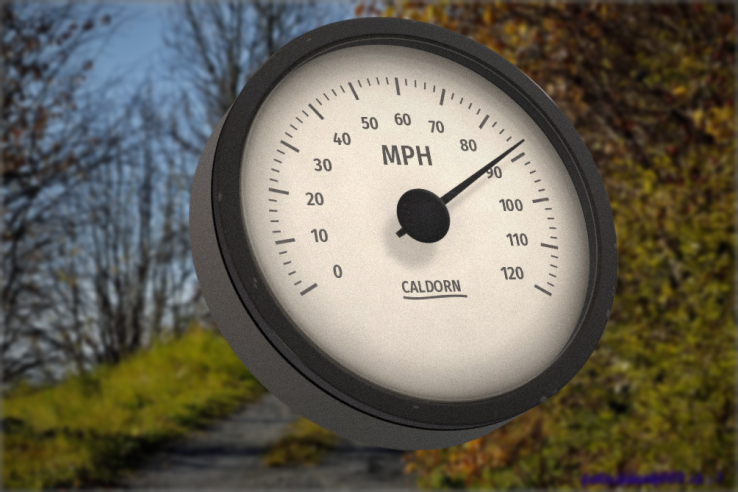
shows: 88 mph
